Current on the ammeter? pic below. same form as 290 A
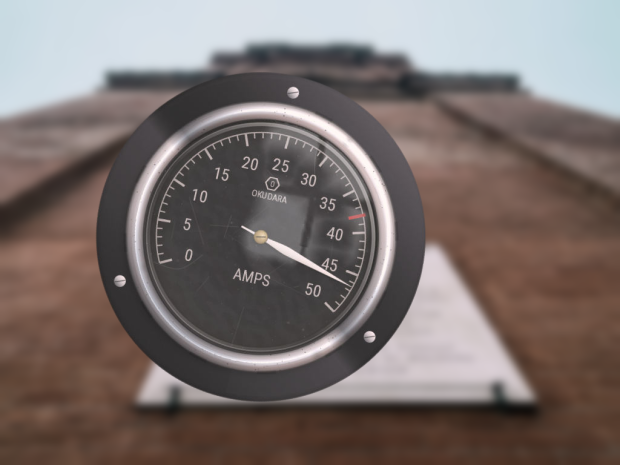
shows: 46.5 A
